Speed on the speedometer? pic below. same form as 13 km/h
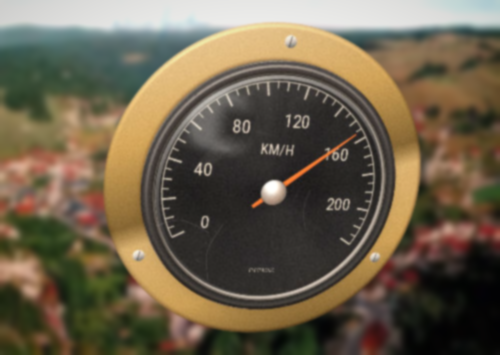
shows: 155 km/h
